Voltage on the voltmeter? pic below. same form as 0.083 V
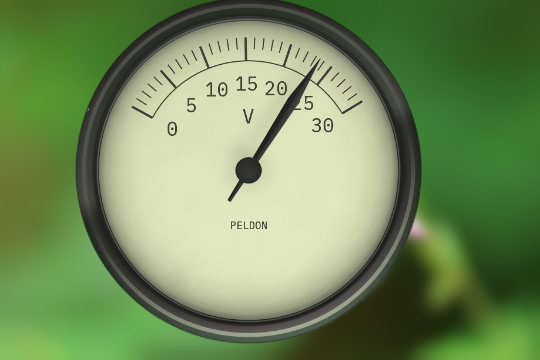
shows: 23.5 V
